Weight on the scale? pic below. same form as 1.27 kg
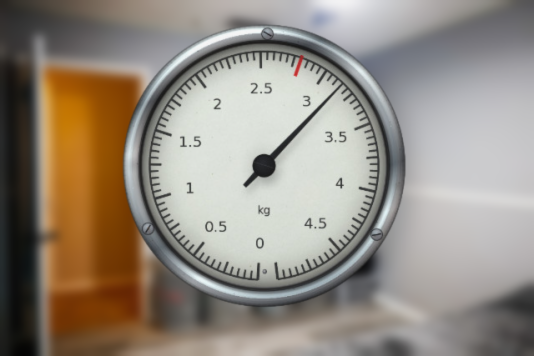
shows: 3.15 kg
